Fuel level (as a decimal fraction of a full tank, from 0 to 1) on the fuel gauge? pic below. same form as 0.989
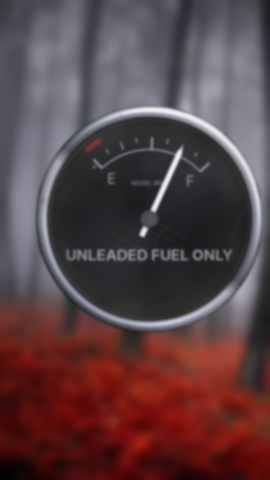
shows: 0.75
